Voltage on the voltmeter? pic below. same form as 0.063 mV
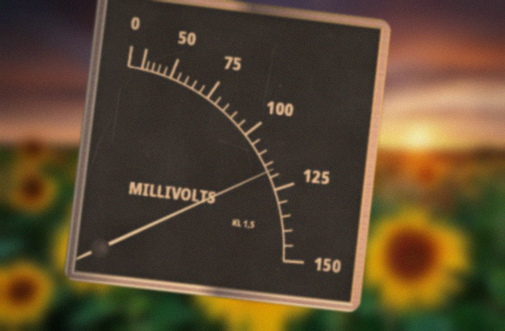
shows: 117.5 mV
